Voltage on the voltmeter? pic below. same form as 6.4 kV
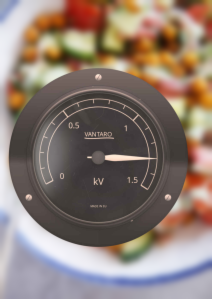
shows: 1.3 kV
